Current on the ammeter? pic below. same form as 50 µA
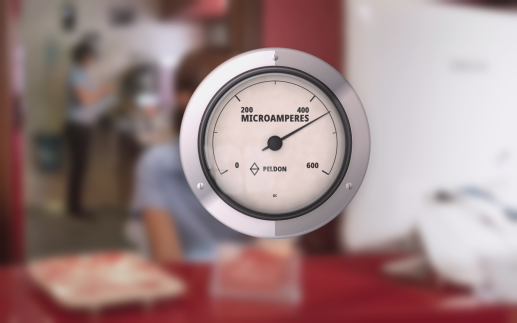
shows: 450 µA
